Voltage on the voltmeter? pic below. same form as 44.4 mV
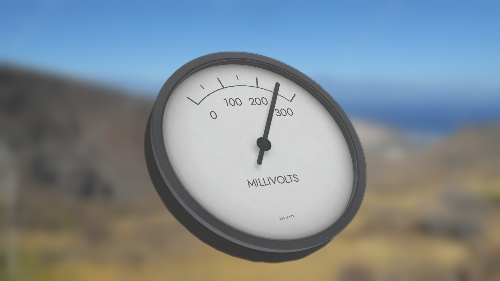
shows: 250 mV
